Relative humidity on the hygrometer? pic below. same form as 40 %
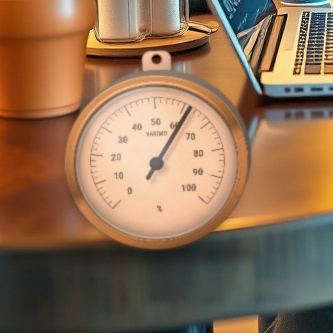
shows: 62 %
